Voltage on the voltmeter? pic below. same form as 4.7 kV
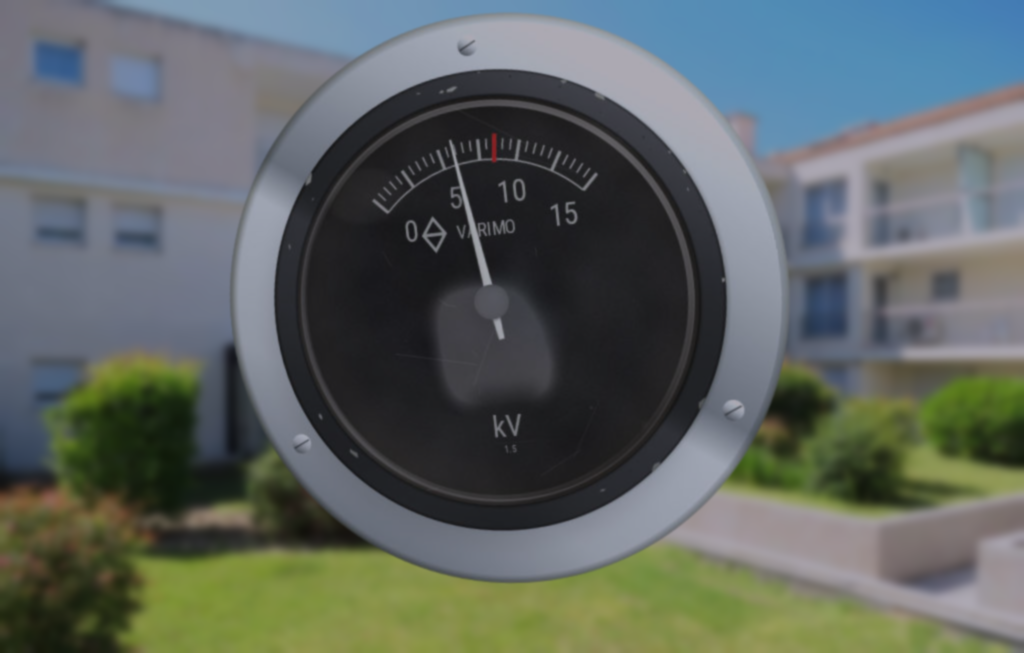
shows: 6 kV
